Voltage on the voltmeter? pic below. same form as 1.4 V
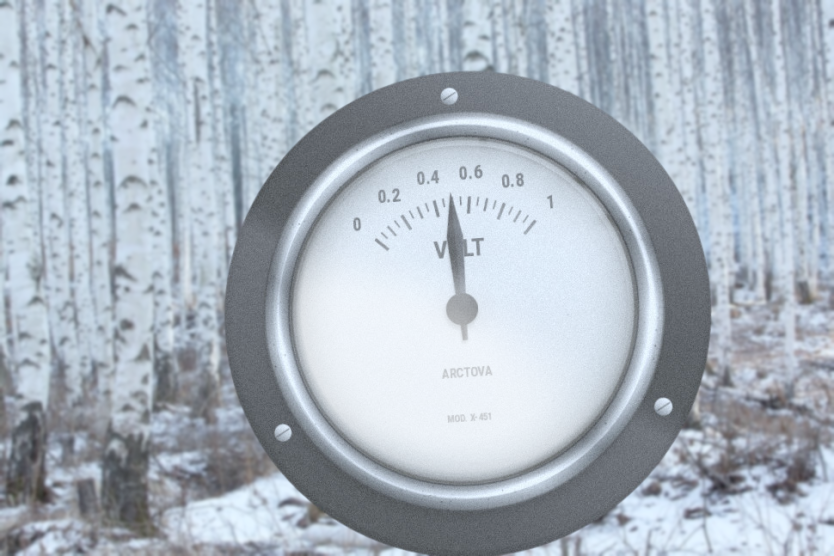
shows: 0.5 V
